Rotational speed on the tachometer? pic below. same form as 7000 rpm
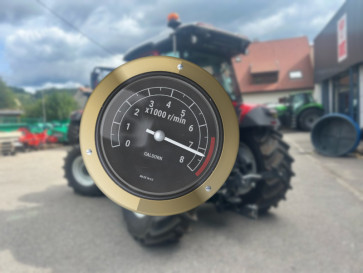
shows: 7250 rpm
